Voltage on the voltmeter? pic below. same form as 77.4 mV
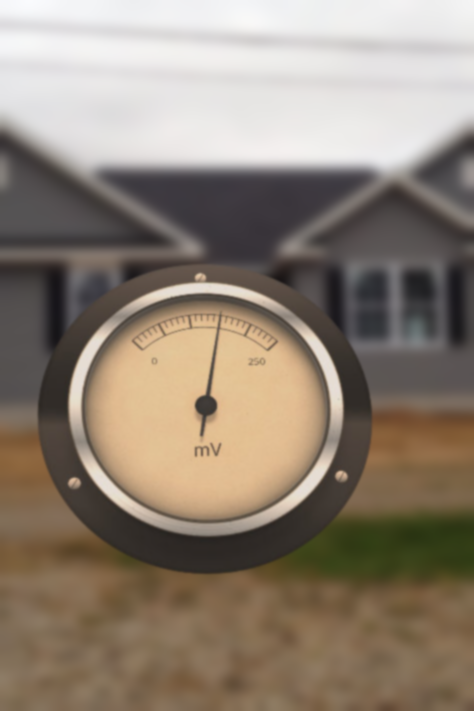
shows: 150 mV
